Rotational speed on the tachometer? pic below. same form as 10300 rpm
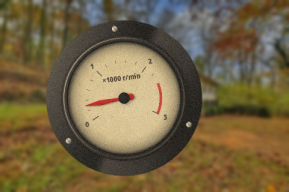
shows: 300 rpm
